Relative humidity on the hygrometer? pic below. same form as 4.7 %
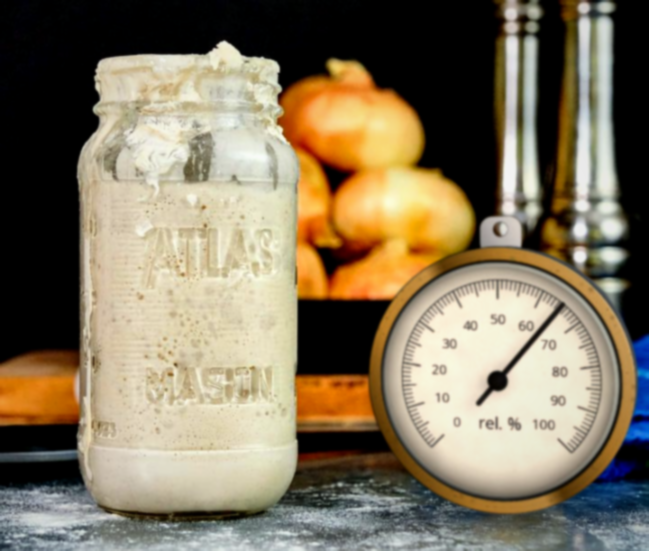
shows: 65 %
